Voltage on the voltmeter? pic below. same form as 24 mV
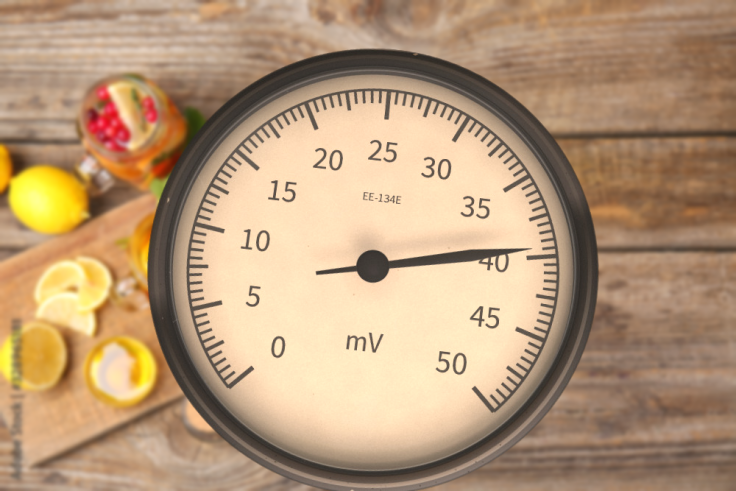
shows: 39.5 mV
